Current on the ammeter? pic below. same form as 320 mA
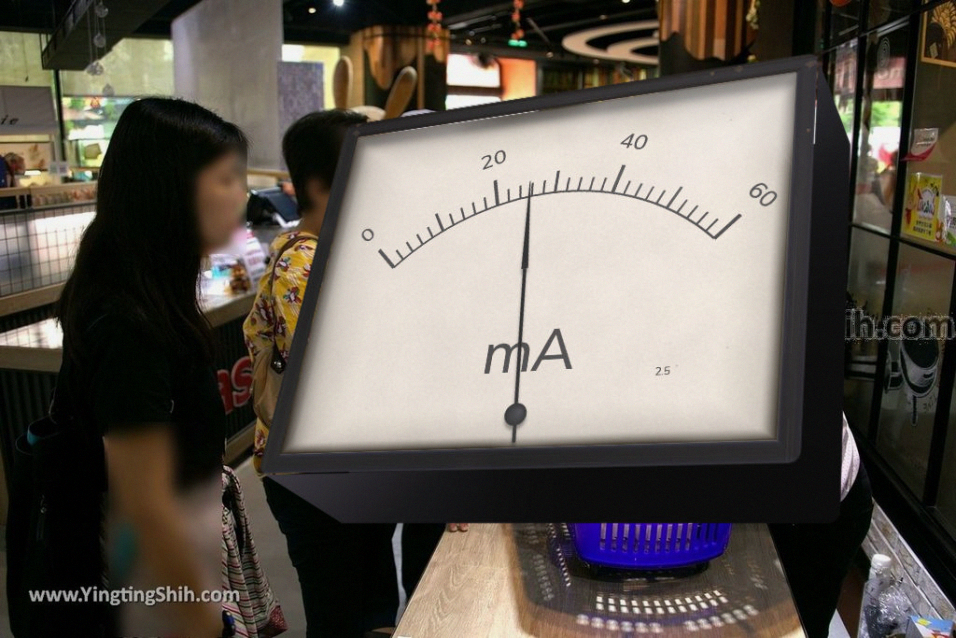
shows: 26 mA
